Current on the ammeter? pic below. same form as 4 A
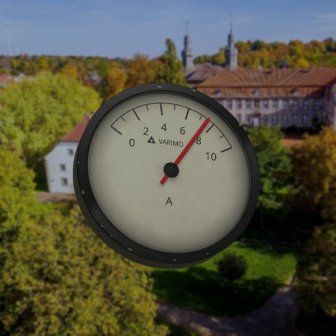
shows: 7.5 A
